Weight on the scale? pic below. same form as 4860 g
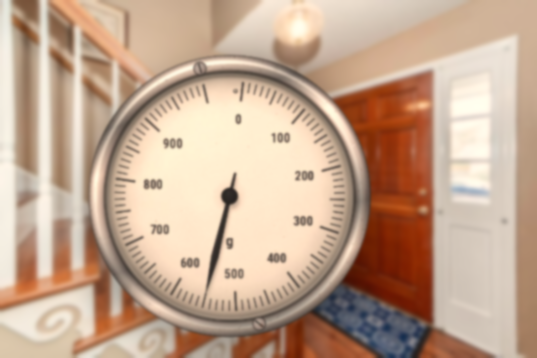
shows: 550 g
